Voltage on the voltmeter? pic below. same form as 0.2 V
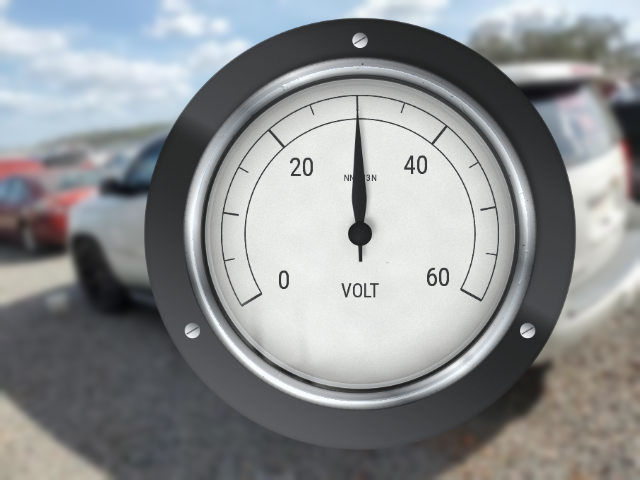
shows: 30 V
